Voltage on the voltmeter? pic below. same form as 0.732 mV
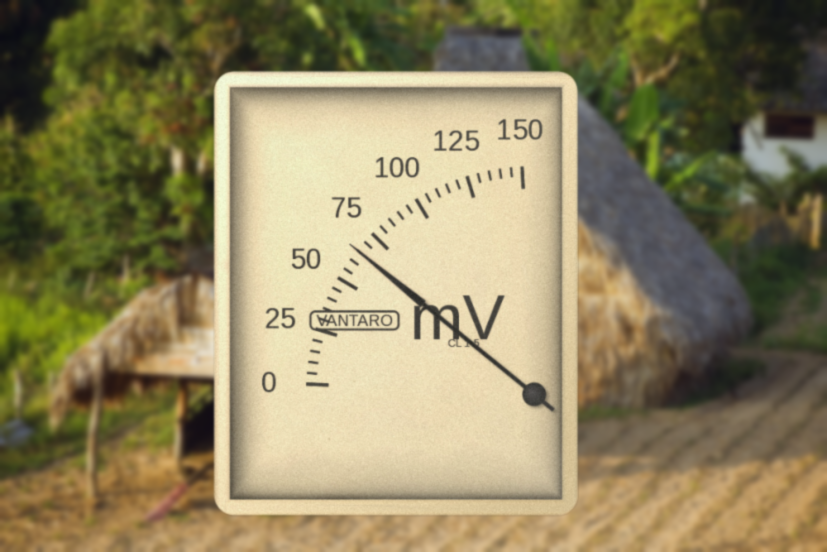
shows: 65 mV
